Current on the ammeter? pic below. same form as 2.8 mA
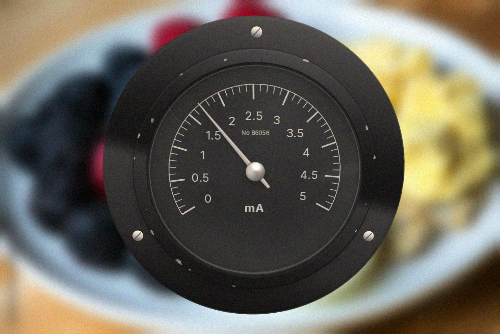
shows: 1.7 mA
